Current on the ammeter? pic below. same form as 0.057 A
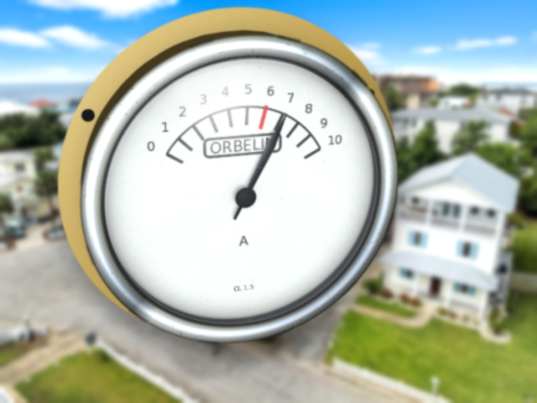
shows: 7 A
